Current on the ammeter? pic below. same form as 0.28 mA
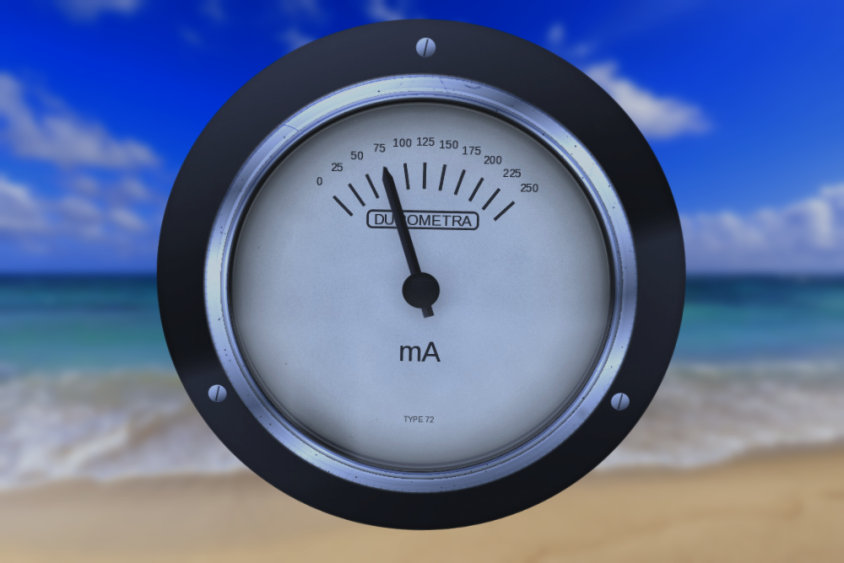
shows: 75 mA
